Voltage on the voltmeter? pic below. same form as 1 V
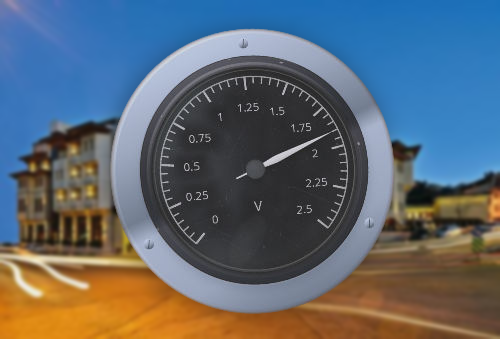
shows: 1.9 V
